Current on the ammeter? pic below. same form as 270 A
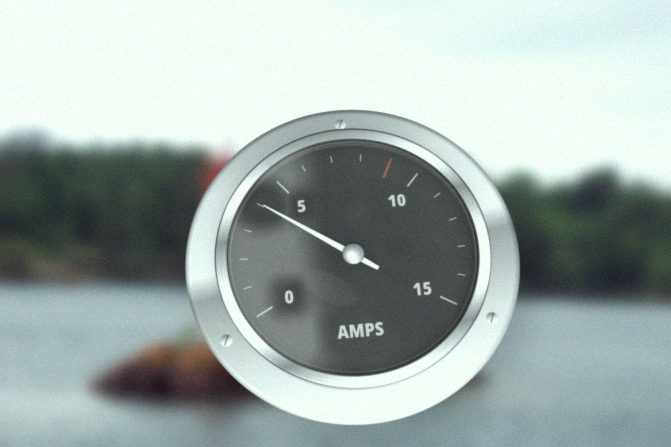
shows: 4 A
